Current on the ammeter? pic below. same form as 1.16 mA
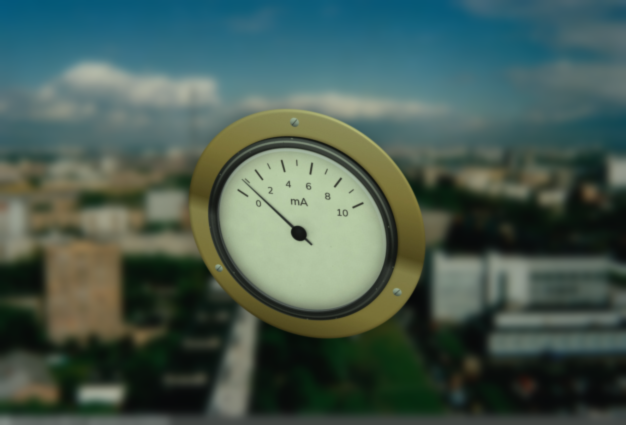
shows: 1 mA
